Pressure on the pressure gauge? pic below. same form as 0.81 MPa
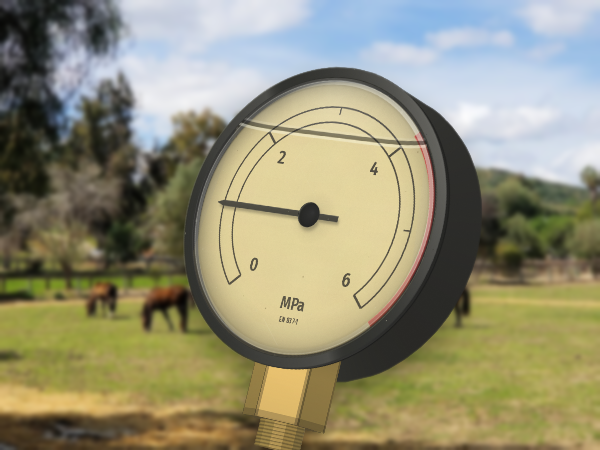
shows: 1 MPa
